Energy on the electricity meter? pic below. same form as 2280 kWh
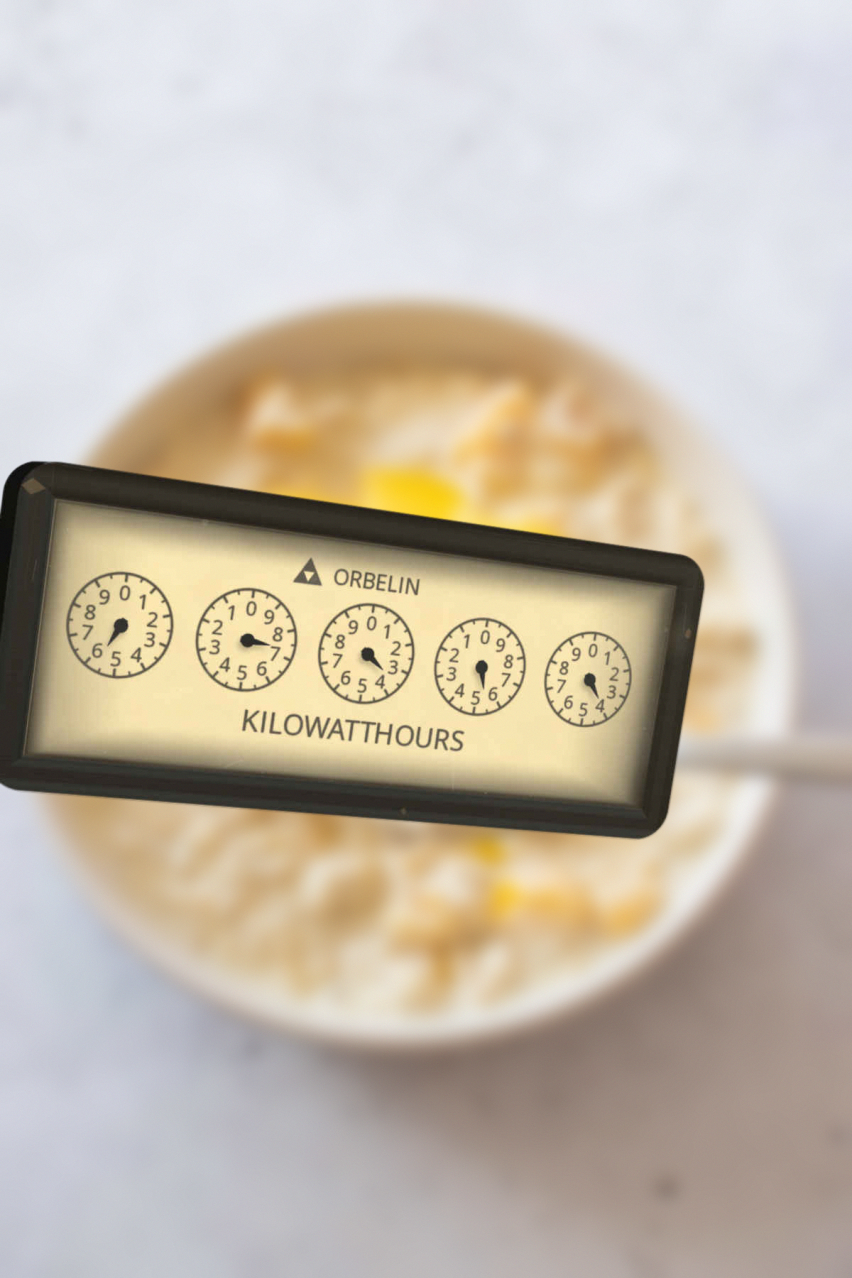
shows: 57354 kWh
